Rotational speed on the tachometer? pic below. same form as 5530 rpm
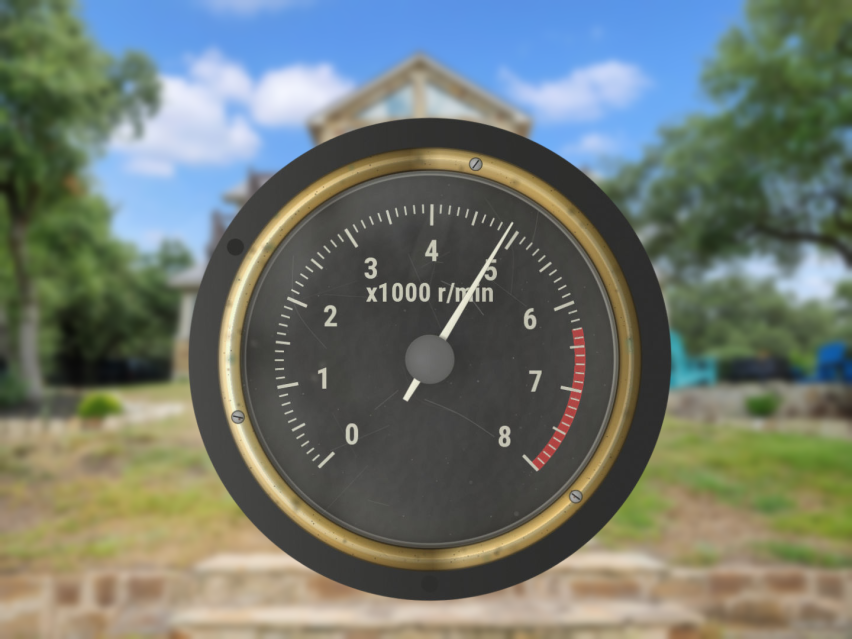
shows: 4900 rpm
